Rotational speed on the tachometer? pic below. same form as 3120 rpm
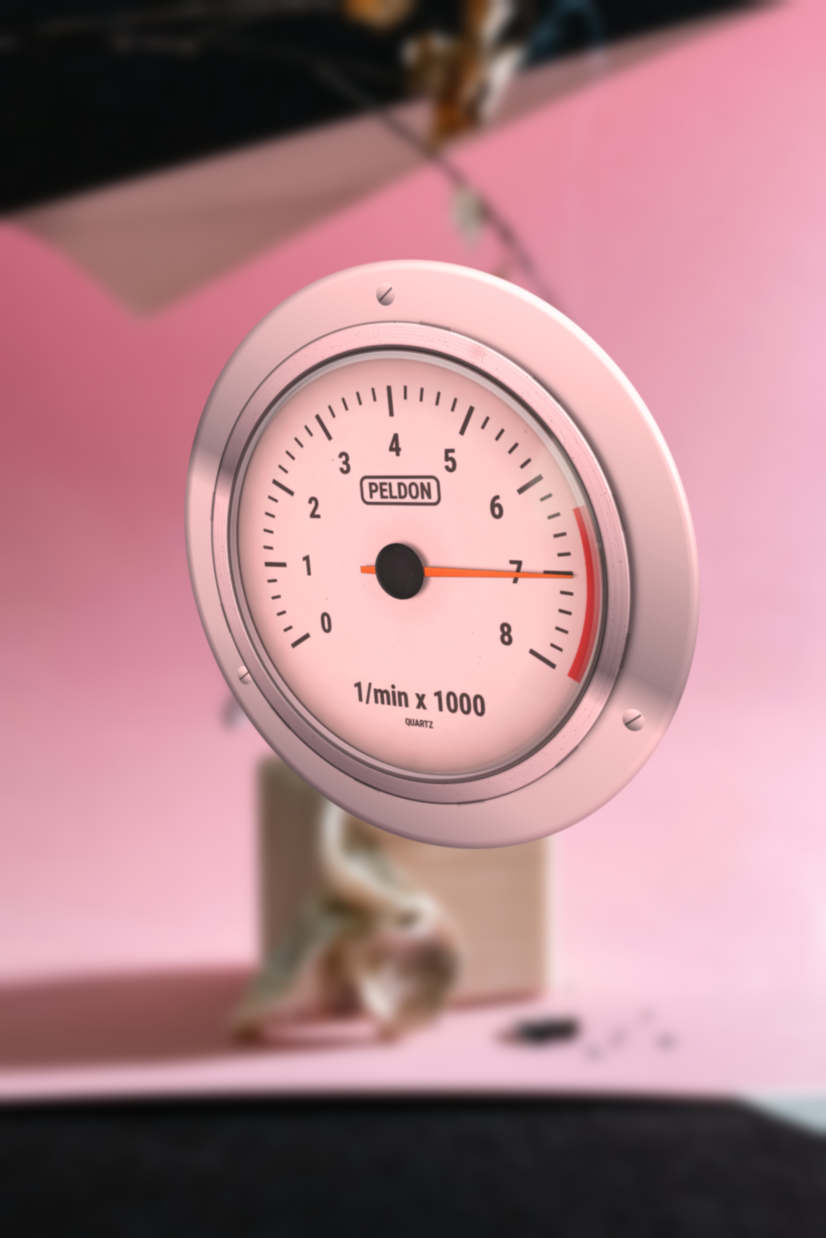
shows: 7000 rpm
